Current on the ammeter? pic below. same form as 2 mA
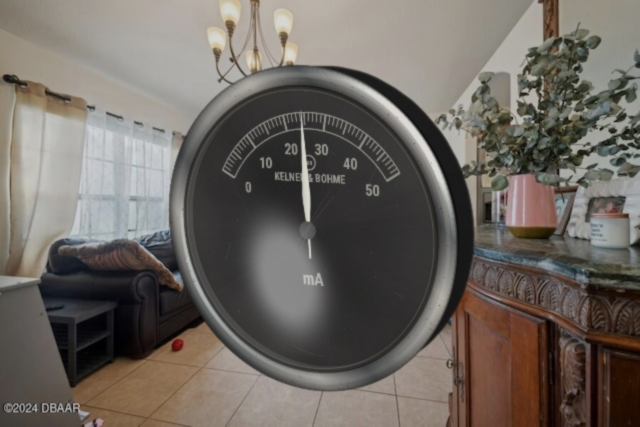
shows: 25 mA
